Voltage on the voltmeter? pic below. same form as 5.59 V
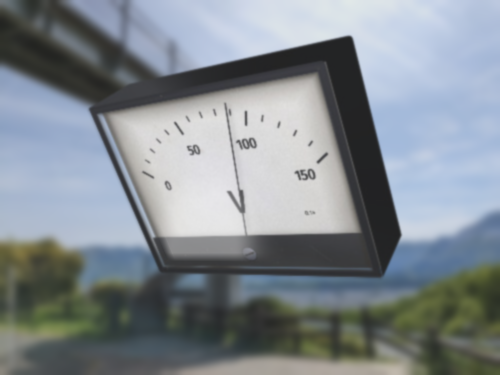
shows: 90 V
